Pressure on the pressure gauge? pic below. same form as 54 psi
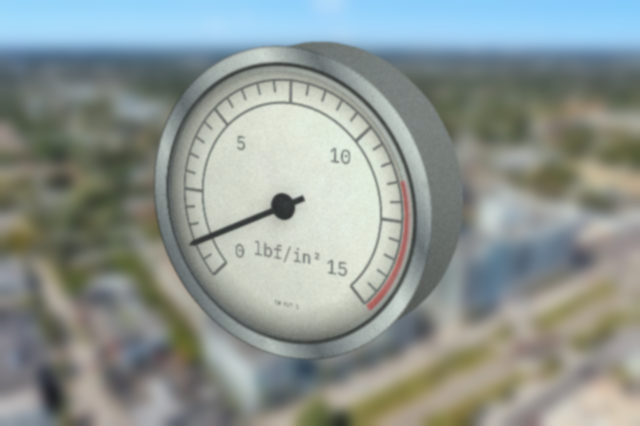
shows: 1 psi
